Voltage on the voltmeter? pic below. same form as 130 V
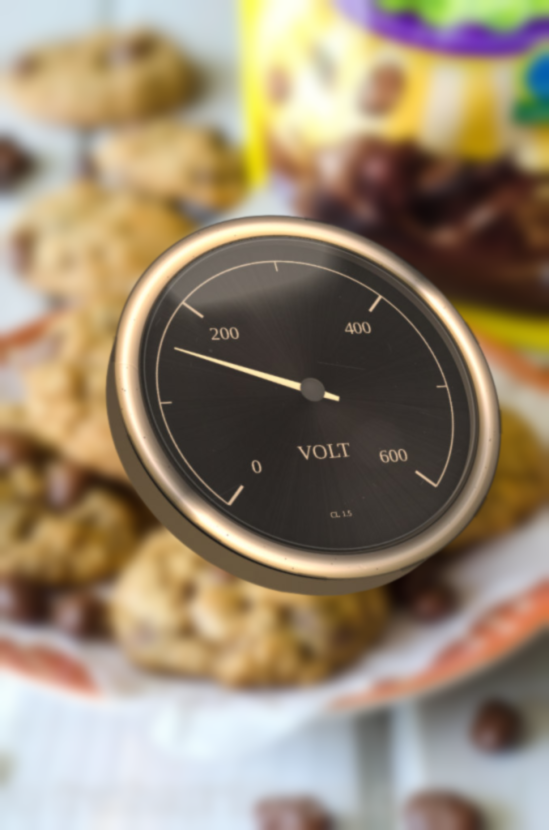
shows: 150 V
